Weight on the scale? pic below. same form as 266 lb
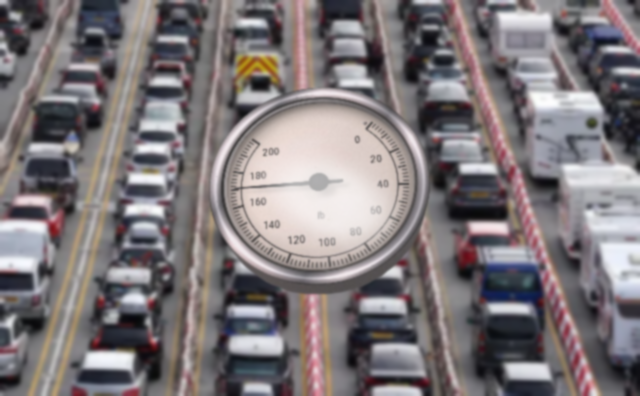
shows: 170 lb
